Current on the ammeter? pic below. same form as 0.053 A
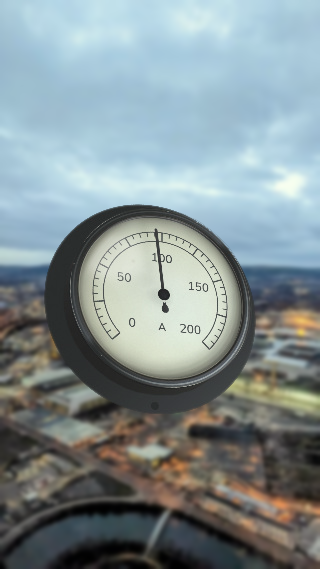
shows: 95 A
